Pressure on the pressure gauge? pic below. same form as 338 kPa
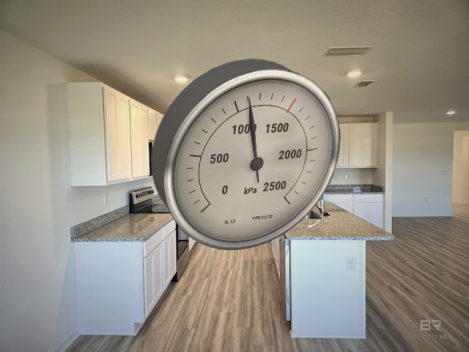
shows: 1100 kPa
